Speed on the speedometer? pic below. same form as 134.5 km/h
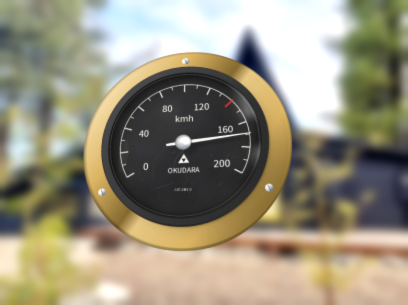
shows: 170 km/h
